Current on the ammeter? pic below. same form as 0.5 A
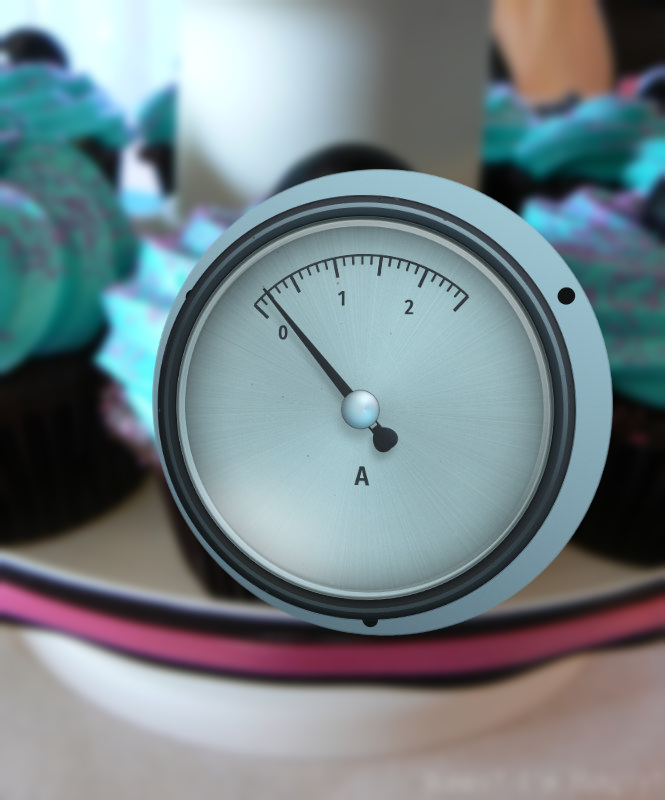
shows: 0.2 A
